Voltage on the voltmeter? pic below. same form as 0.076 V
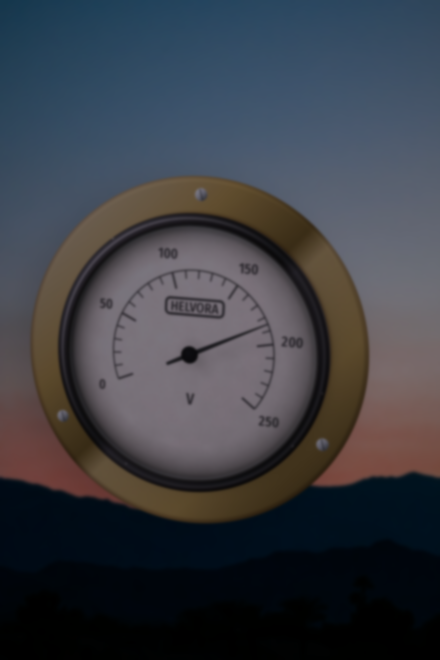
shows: 185 V
